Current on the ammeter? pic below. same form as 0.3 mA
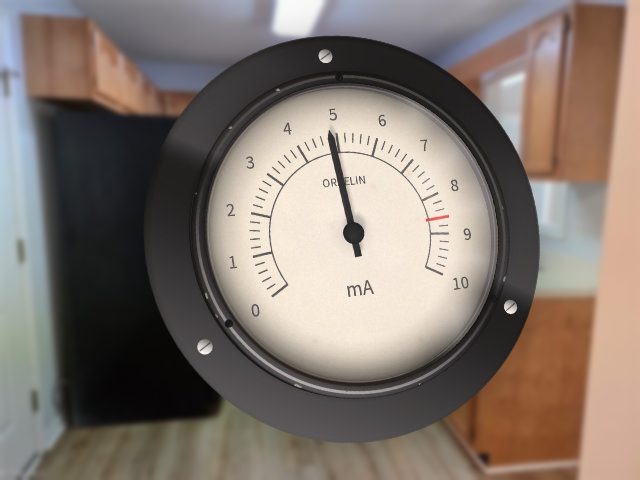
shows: 4.8 mA
